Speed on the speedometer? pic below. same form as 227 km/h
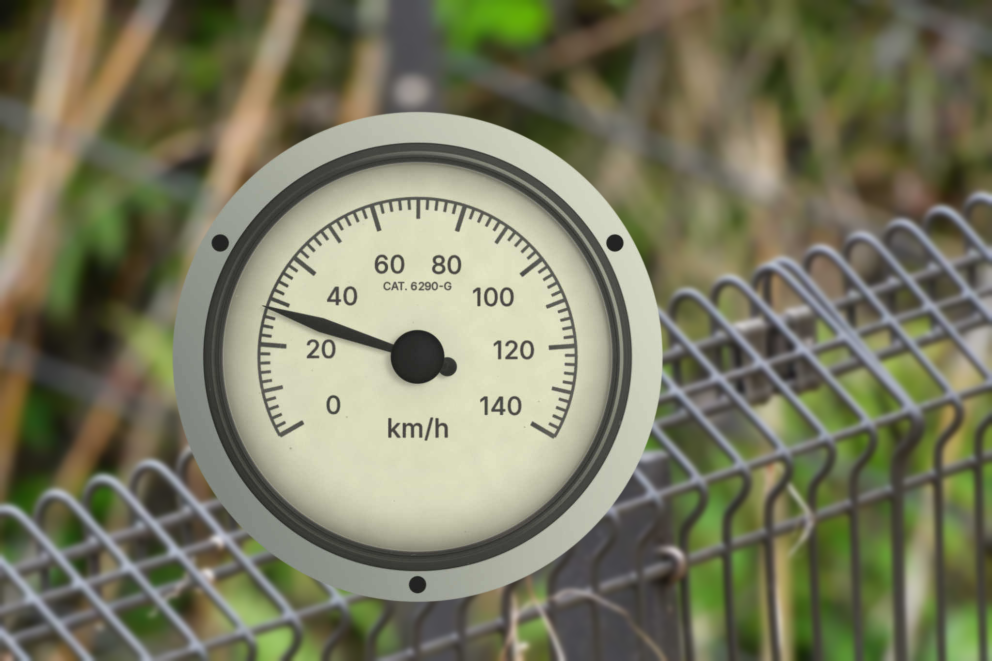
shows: 28 km/h
